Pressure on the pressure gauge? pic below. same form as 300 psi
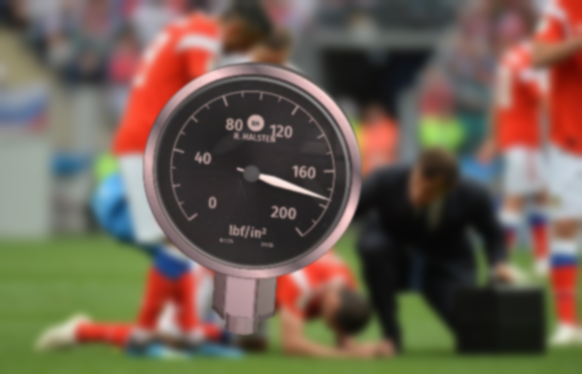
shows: 175 psi
